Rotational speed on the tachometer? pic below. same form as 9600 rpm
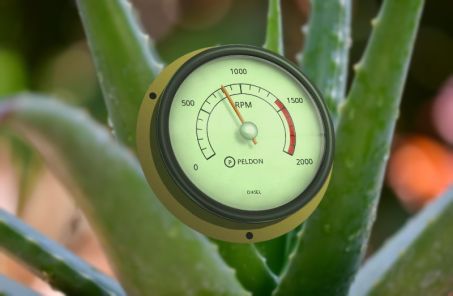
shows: 800 rpm
